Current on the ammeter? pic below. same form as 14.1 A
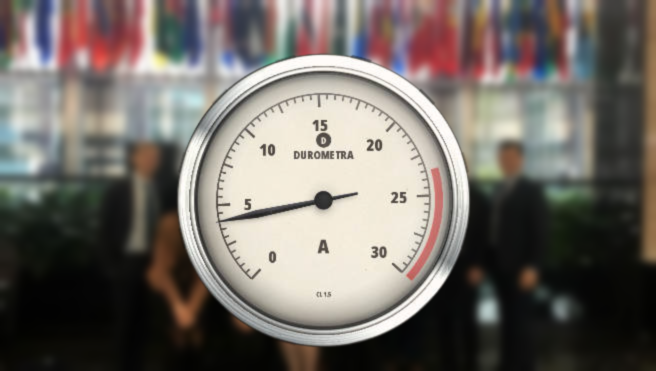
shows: 4 A
